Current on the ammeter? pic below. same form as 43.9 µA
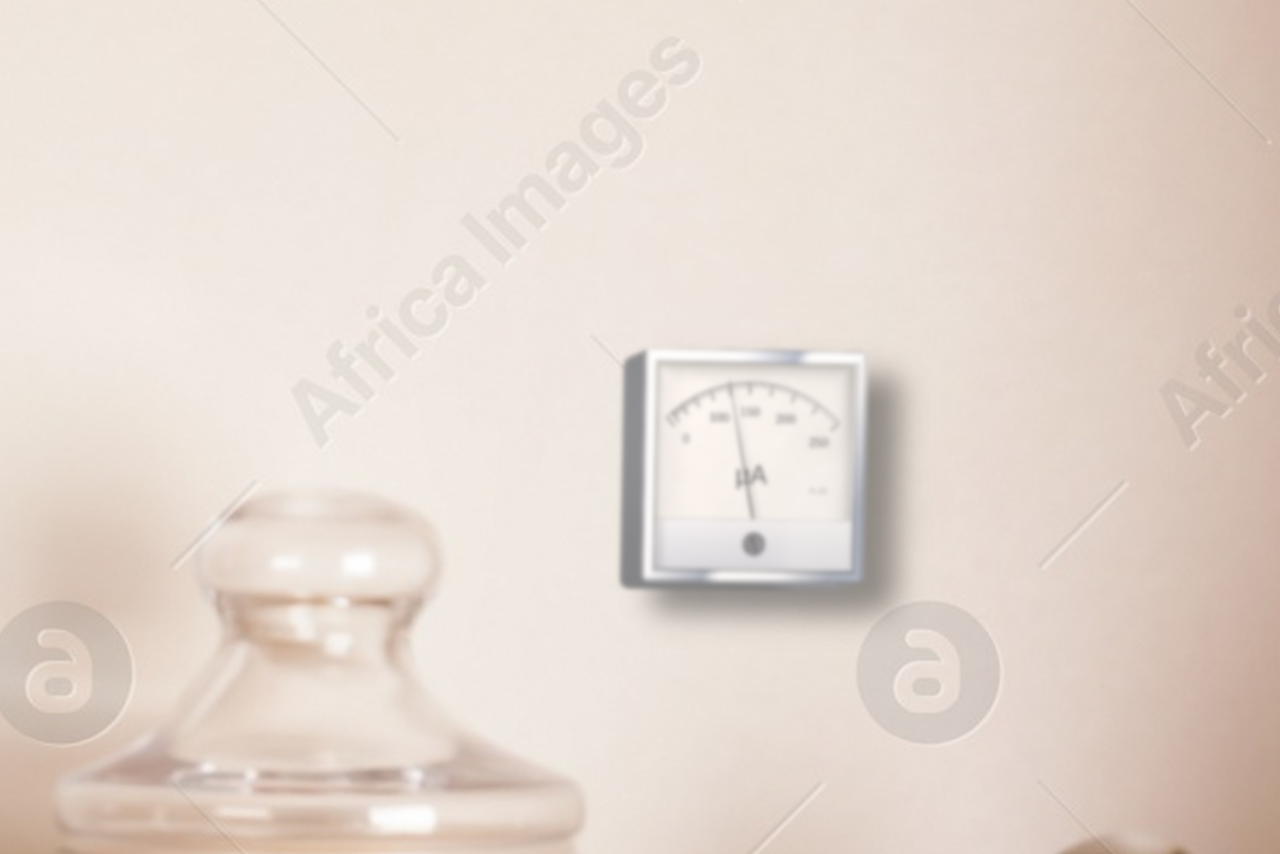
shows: 125 µA
